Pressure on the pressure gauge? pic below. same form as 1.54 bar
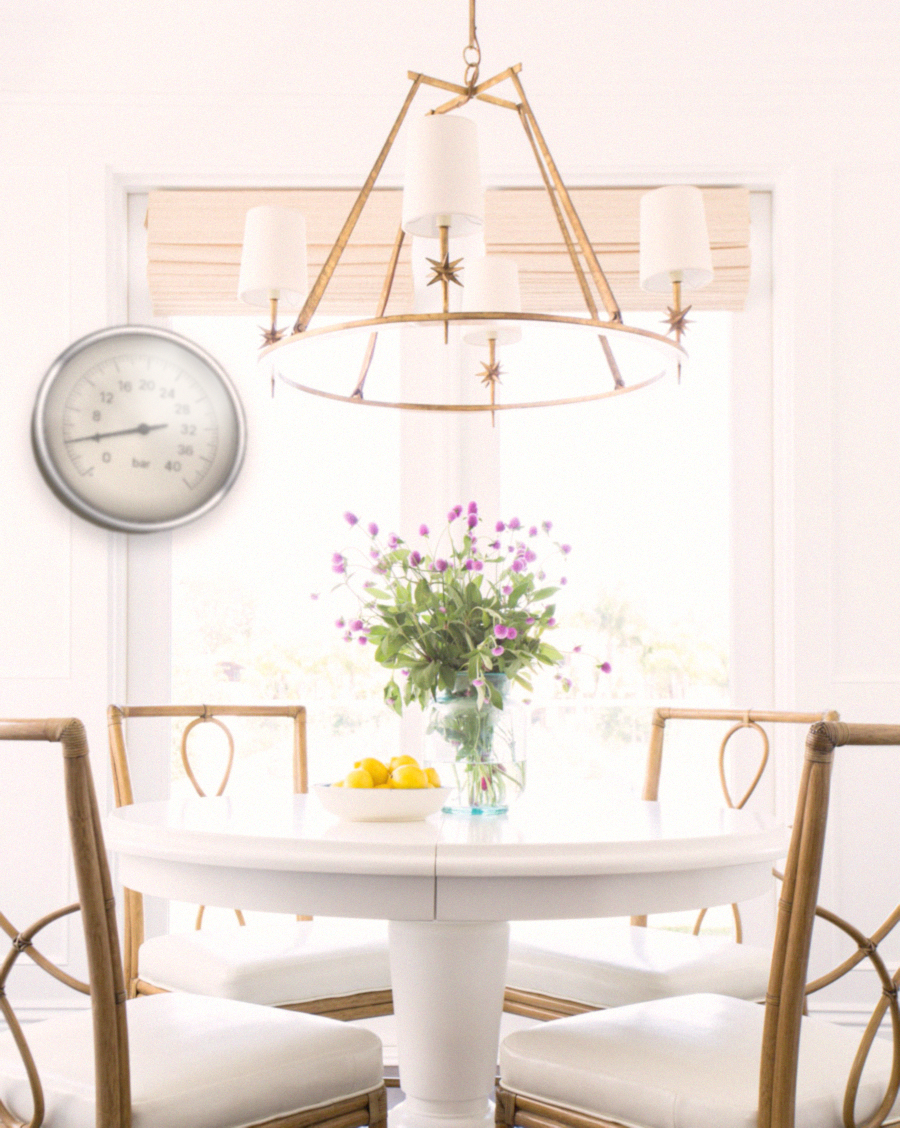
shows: 4 bar
